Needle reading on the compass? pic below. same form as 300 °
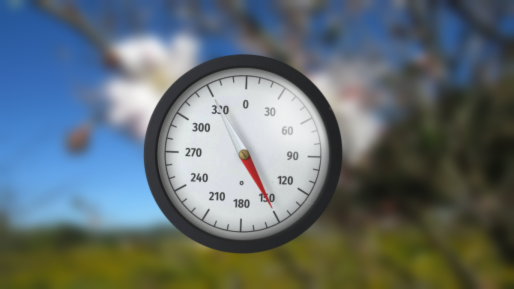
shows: 150 °
